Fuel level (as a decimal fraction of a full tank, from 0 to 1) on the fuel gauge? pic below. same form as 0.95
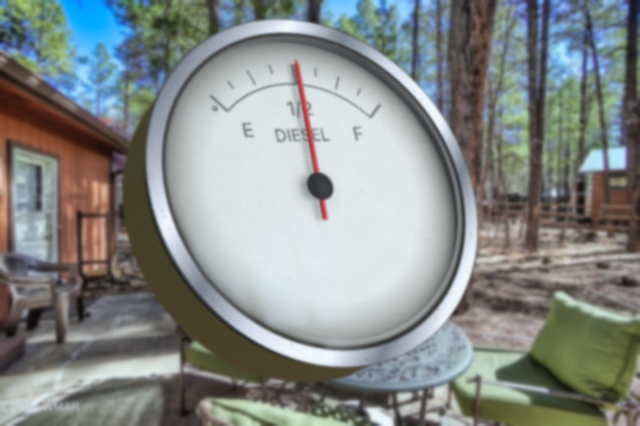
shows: 0.5
